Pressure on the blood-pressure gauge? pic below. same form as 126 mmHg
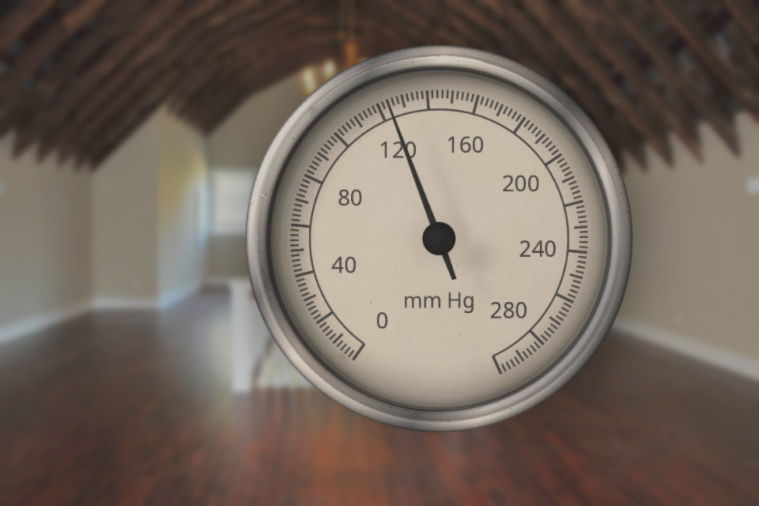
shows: 124 mmHg
